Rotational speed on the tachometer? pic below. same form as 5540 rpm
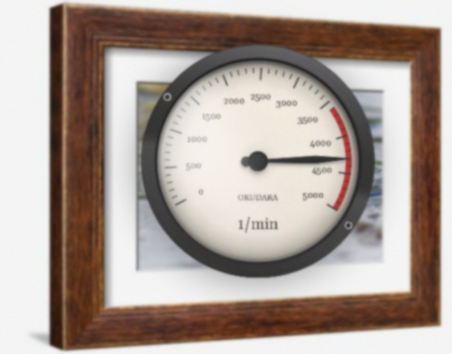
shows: 4300 rpm
